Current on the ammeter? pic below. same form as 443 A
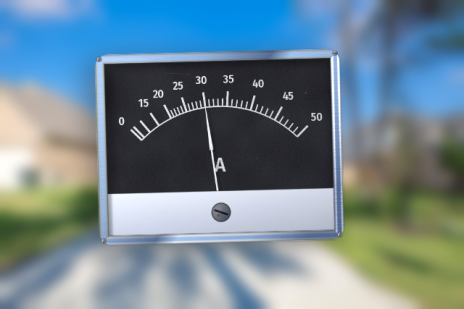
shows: 30 A
